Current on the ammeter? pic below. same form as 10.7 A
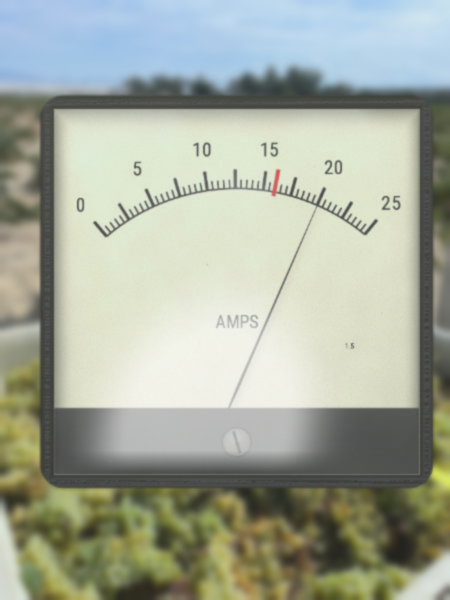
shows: 20 A
